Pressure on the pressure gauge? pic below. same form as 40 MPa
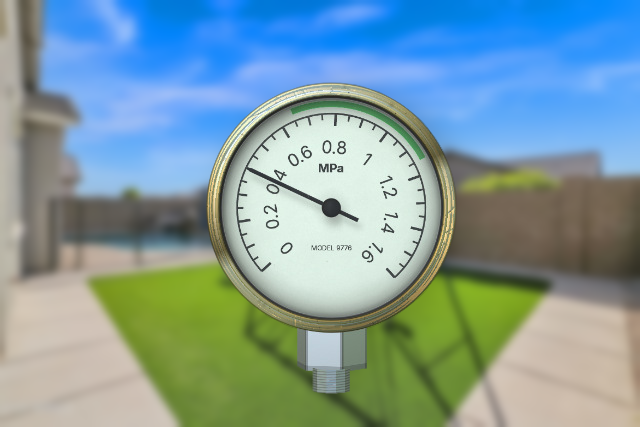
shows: 0.4 MPa
